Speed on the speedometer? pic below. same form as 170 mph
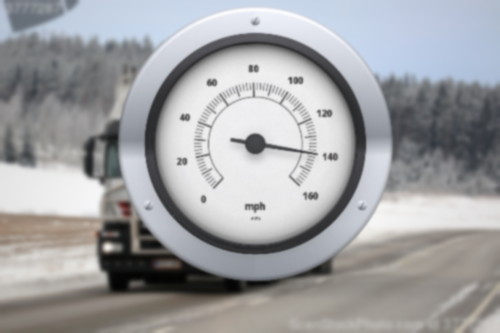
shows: 140 mph
